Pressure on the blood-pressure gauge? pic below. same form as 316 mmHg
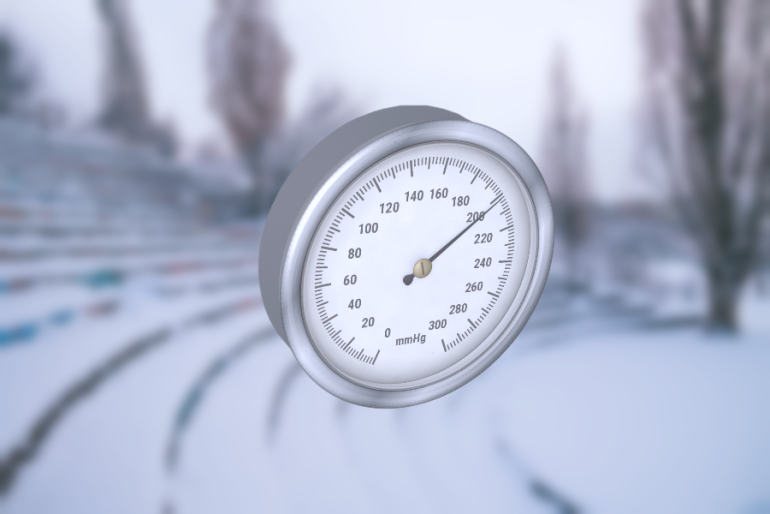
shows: 200 mmHg
